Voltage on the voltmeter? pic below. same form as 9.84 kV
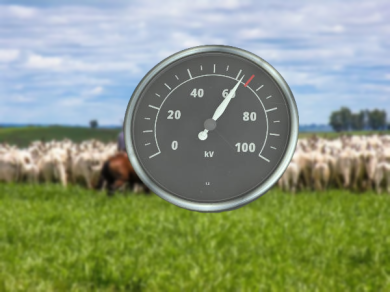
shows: 62.5 kV
